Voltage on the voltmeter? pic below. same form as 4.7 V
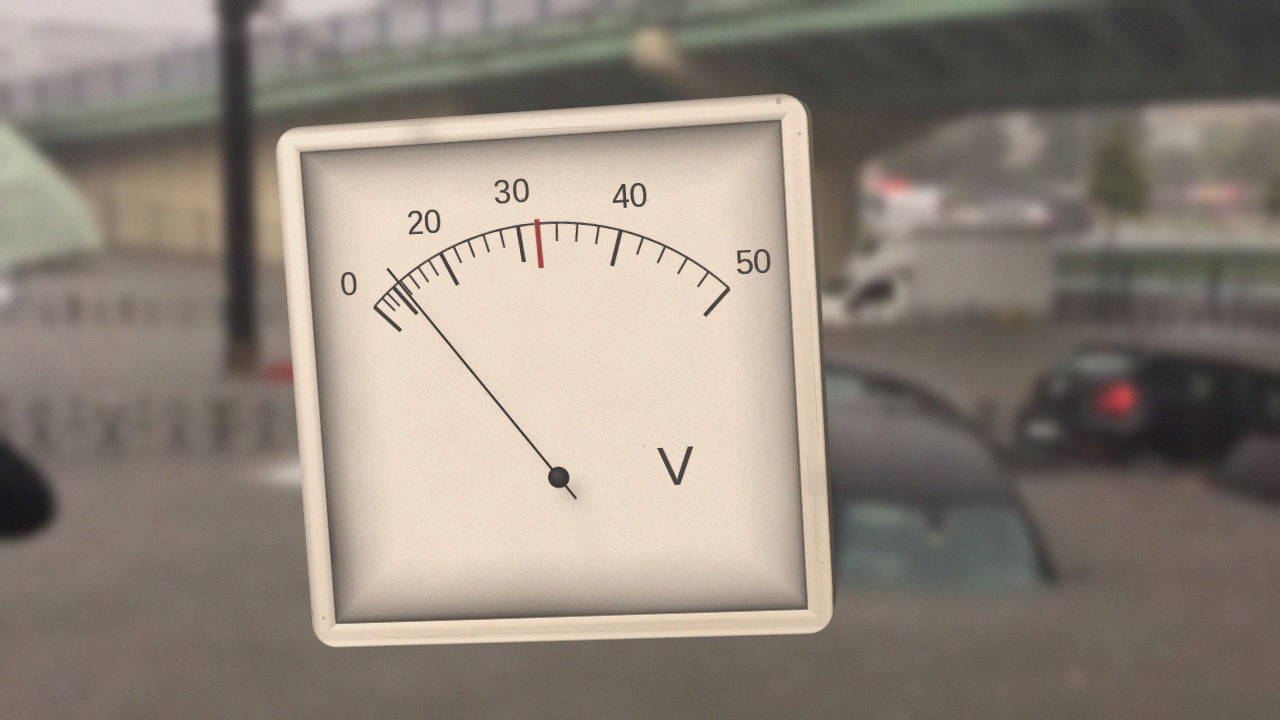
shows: 12 V
